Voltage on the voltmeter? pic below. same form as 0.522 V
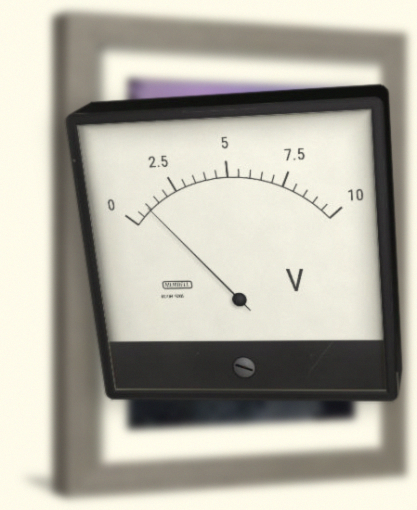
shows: 1 V
